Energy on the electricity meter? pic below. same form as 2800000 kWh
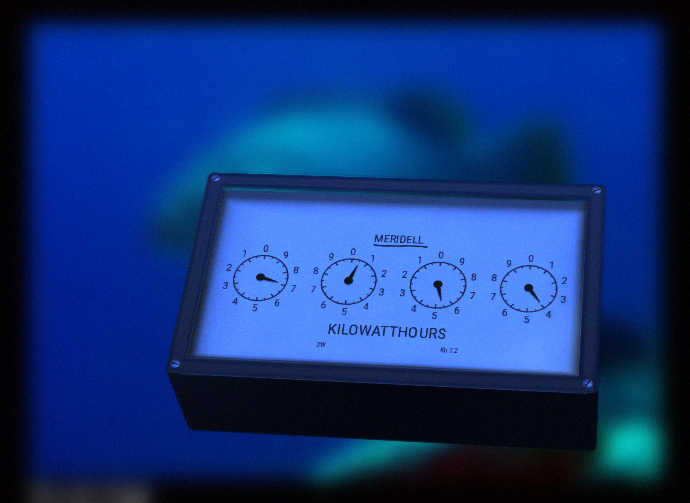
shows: 7054 kWh
